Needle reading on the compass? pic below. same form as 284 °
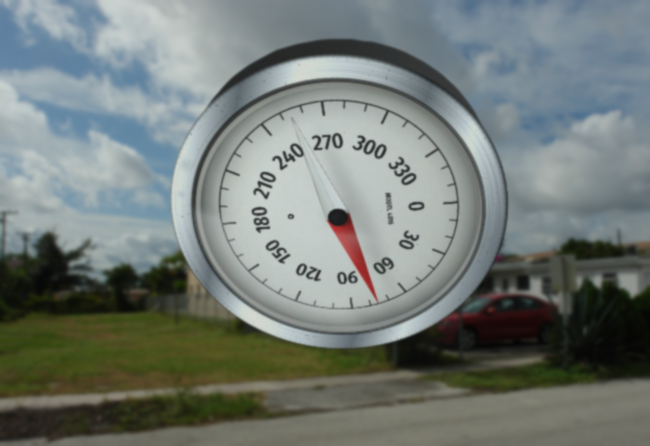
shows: 75 °
